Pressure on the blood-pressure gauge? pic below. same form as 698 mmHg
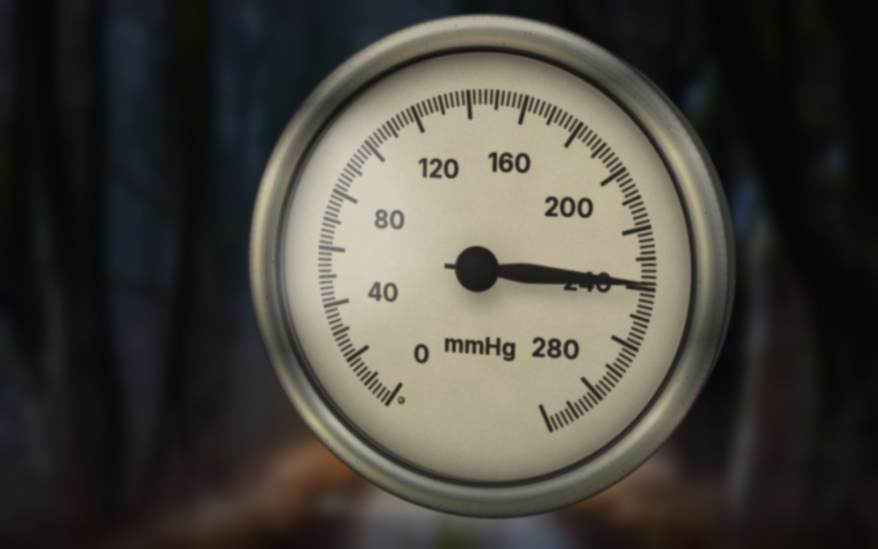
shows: 238 mmHg
